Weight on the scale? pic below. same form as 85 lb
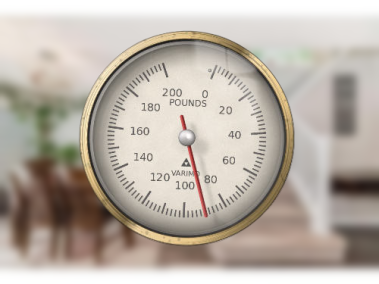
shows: 90 lb
